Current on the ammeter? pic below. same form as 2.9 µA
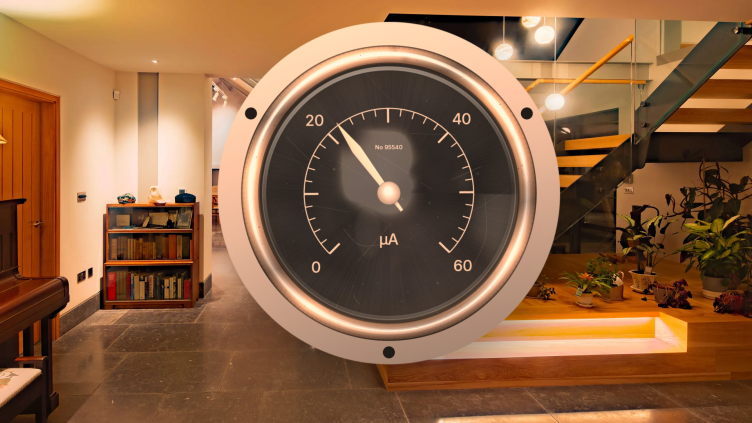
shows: 22 µA
